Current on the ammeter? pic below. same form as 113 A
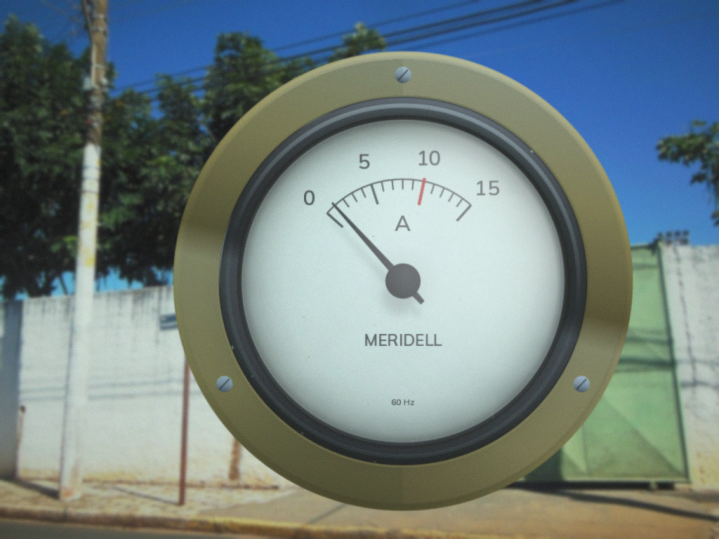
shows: 1 A
